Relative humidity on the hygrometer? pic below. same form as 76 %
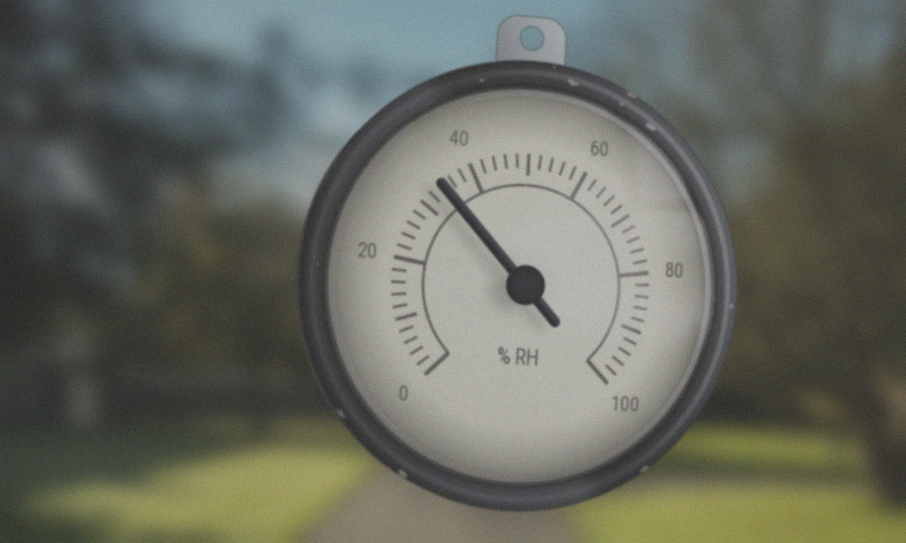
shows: 34 %
